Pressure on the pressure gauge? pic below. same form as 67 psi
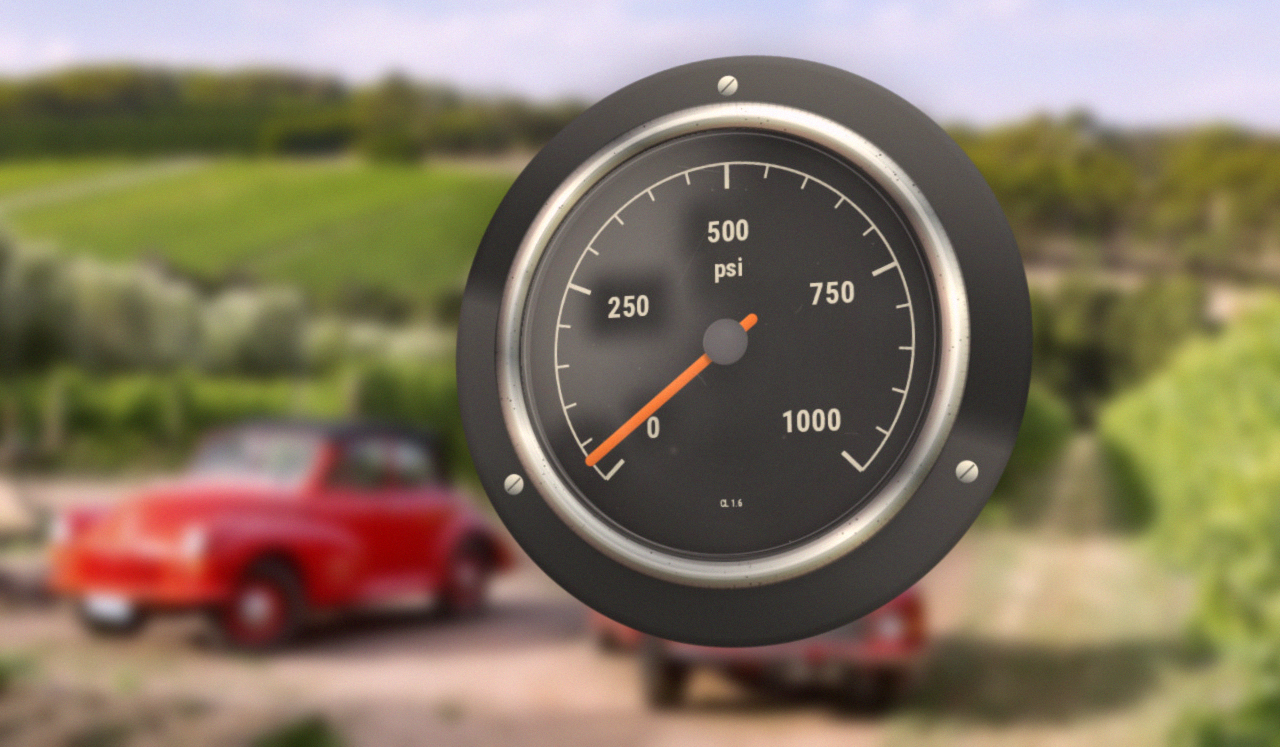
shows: 25 psi
